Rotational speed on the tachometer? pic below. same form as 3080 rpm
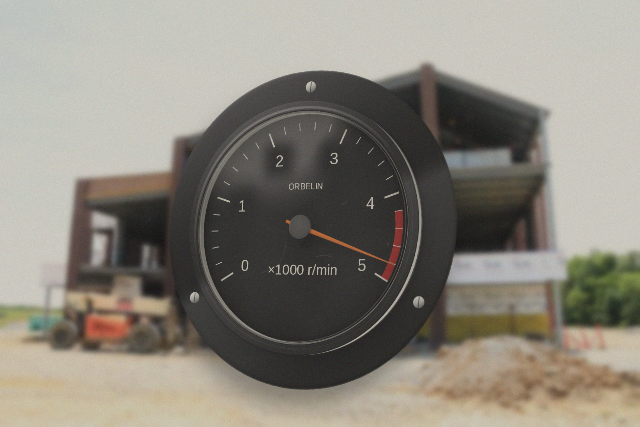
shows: 4800 rpm
